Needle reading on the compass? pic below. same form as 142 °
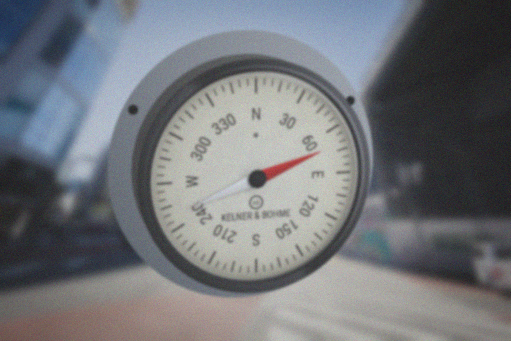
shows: 70 °
